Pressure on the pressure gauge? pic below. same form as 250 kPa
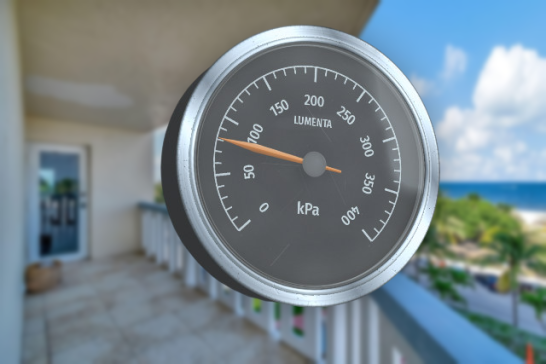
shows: 80 kPa
